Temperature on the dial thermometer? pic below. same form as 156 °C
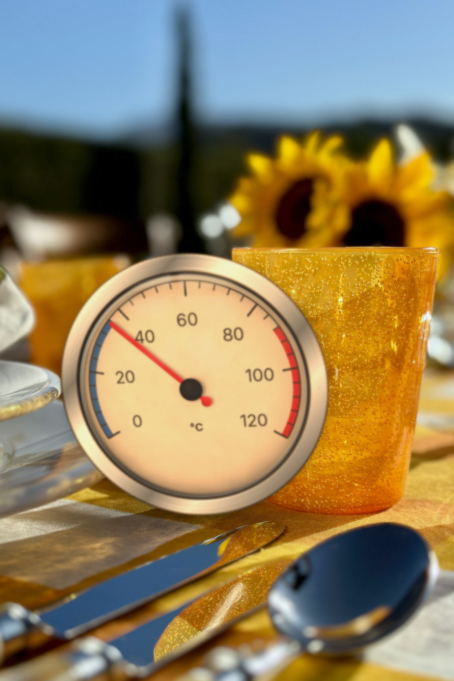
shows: 36 °C
